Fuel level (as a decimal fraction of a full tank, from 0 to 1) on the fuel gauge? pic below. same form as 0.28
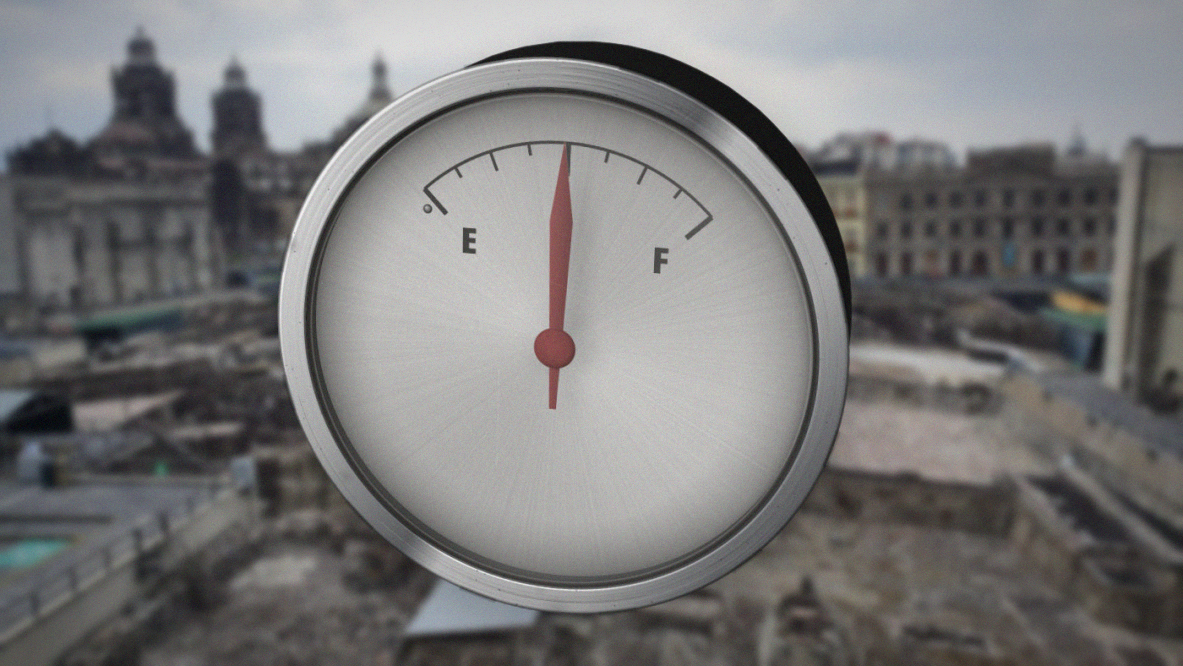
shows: 0.5
